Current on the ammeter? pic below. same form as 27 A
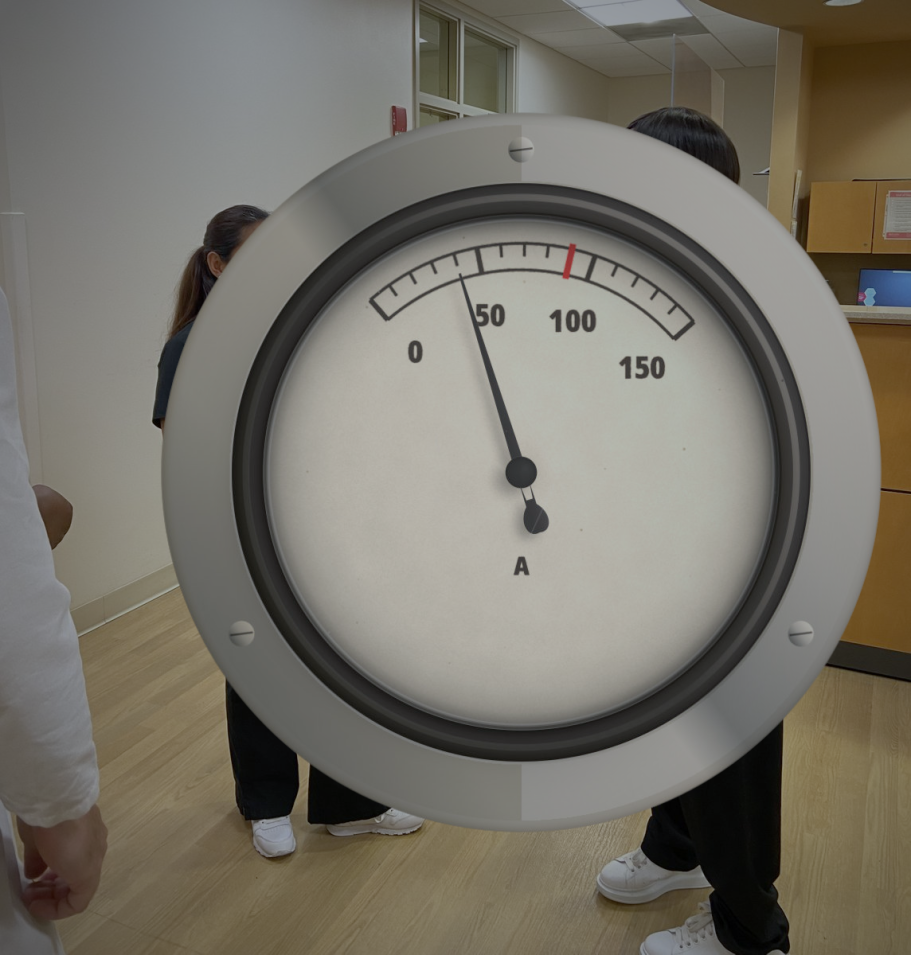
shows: 40 A
